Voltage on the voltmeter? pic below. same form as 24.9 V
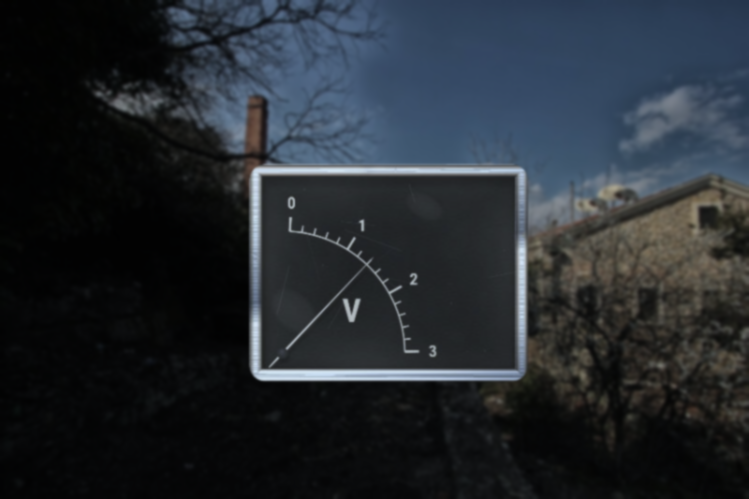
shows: 1.4 V
